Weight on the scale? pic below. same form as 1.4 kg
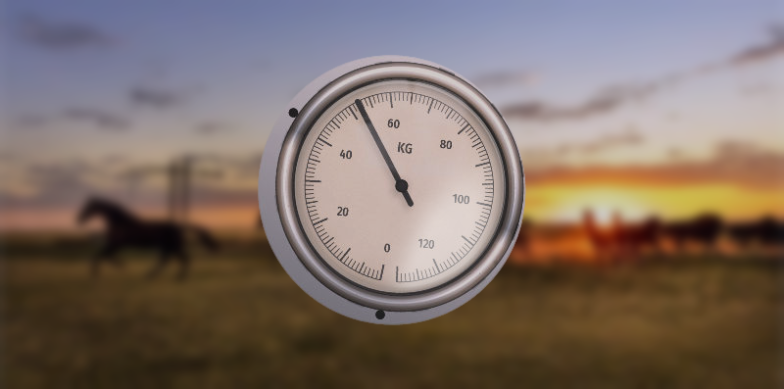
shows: 52 kg
